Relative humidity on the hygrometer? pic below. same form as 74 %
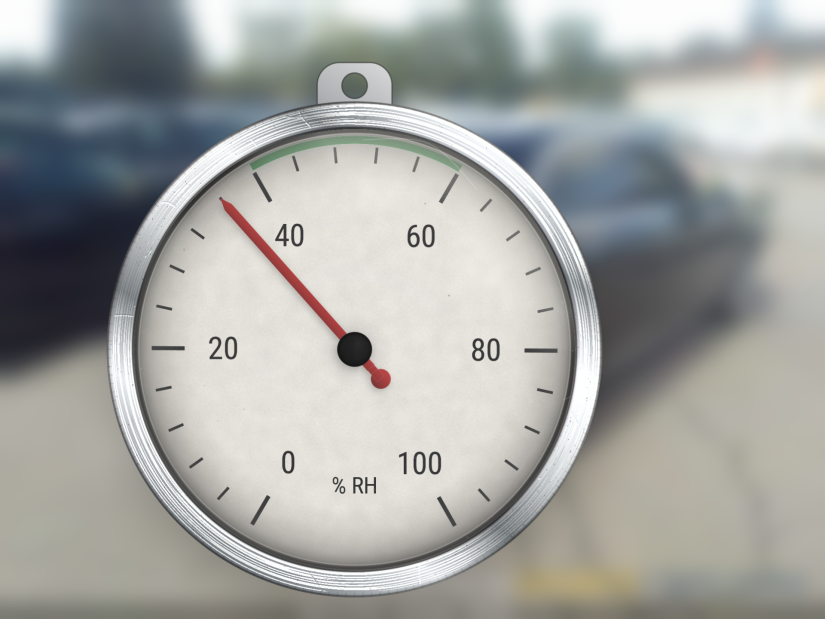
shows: 36 %
